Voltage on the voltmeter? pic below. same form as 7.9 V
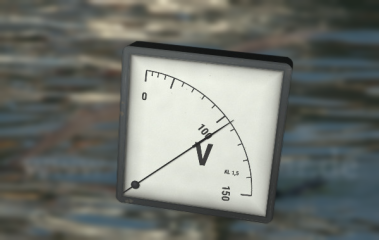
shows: 105 V
